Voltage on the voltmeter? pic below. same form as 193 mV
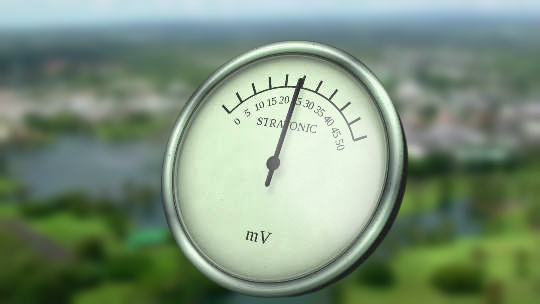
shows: 25 mV
